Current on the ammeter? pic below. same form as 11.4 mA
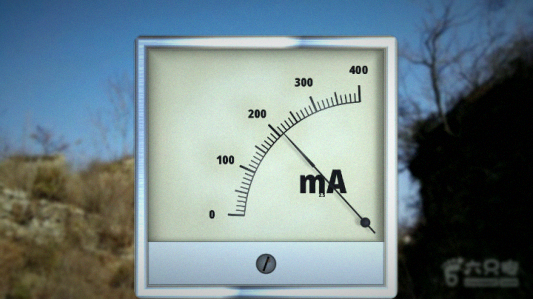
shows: 210 mA
